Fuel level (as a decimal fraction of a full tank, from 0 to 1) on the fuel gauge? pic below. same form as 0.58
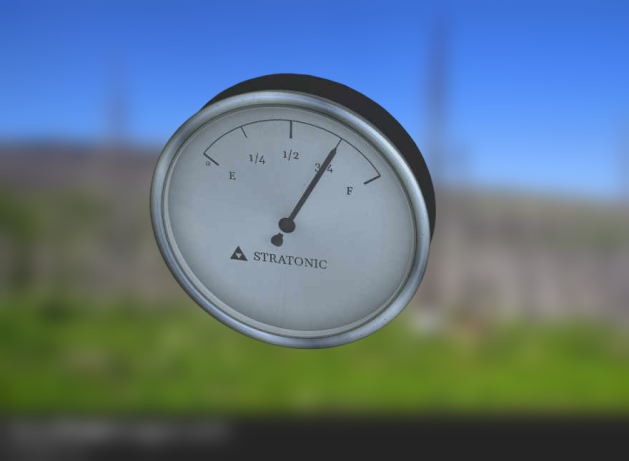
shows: 0.75
